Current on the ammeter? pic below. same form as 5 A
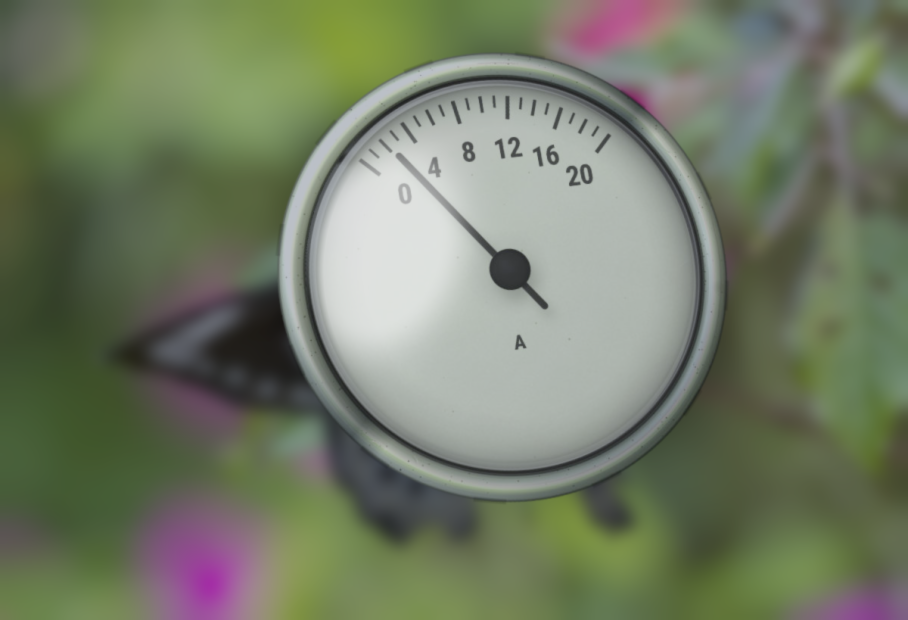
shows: 2 A
